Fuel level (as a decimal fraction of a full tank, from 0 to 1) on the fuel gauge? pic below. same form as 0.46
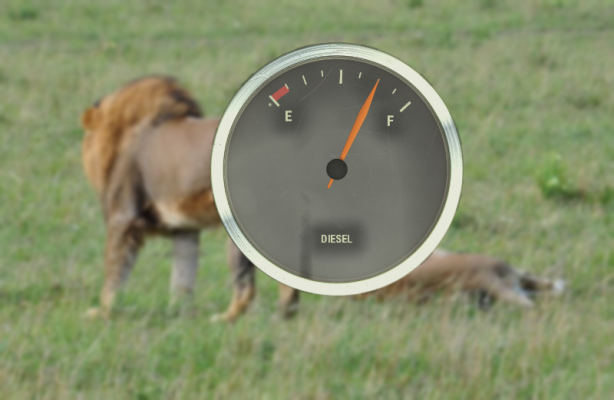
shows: 0.75
